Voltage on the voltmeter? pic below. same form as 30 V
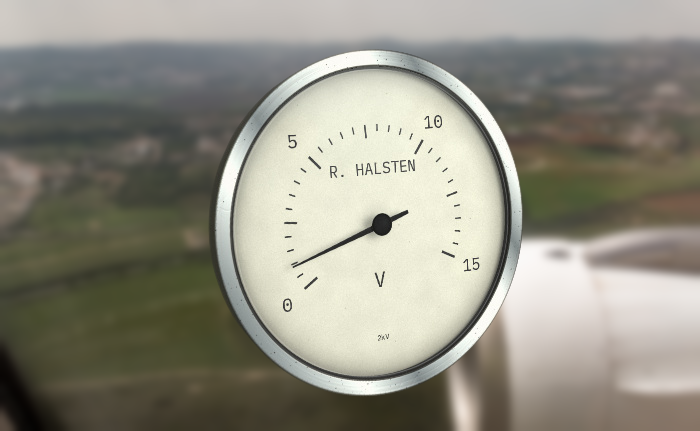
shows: 1 V
